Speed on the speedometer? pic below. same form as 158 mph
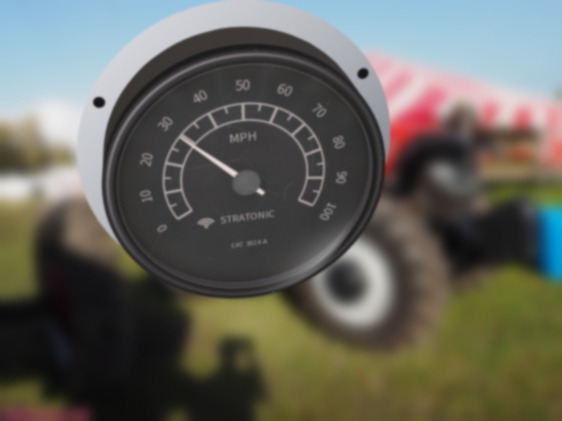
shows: 30 mph
